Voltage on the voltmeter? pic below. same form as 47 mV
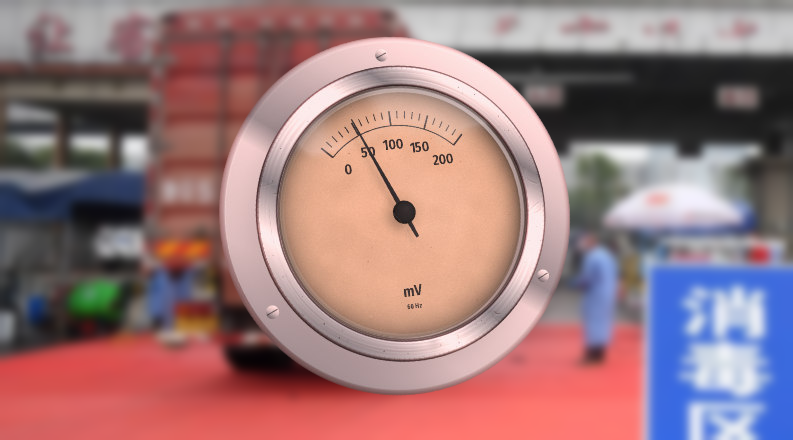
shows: 50 mV
